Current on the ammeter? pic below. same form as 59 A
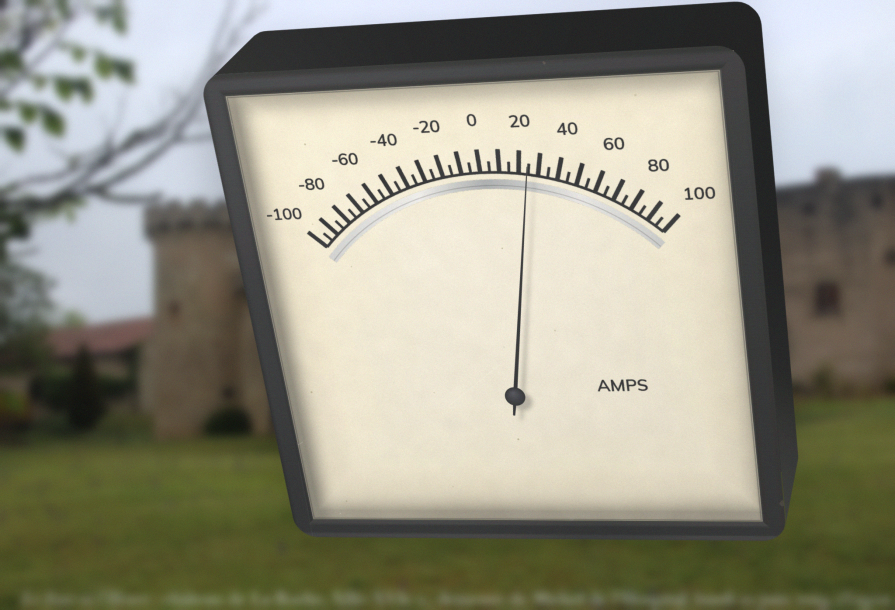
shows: 25 A
